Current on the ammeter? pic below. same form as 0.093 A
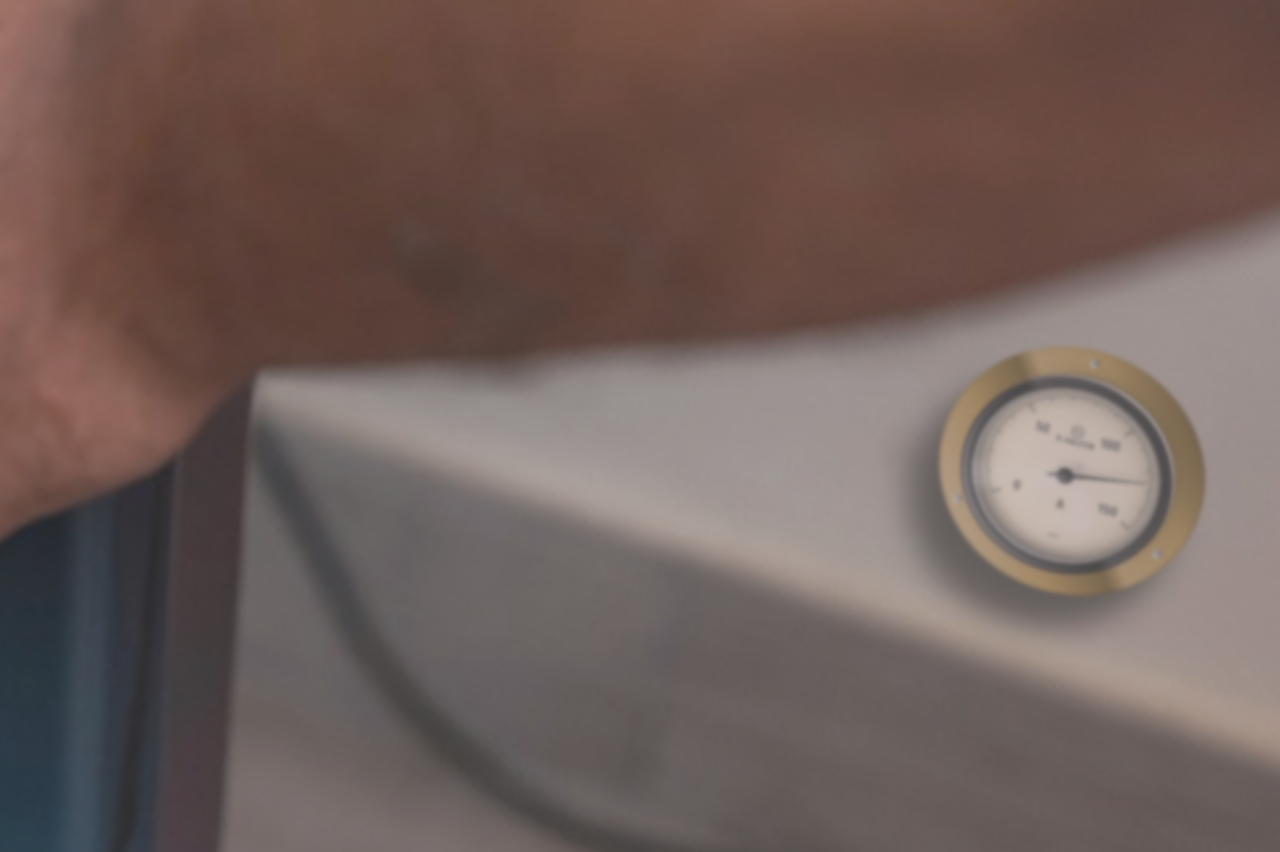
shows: 125 A
